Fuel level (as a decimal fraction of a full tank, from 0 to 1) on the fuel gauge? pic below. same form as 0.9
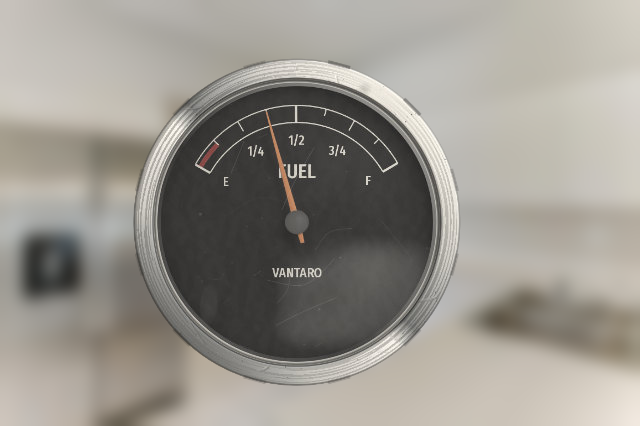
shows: 0.375
